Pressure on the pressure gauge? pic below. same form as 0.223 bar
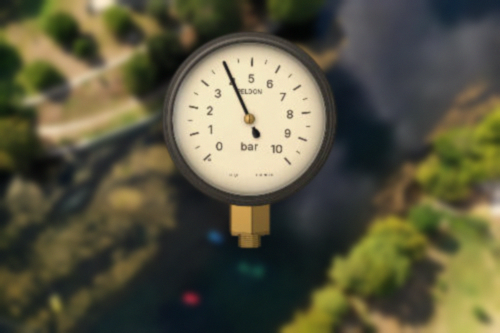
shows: 4 bar
